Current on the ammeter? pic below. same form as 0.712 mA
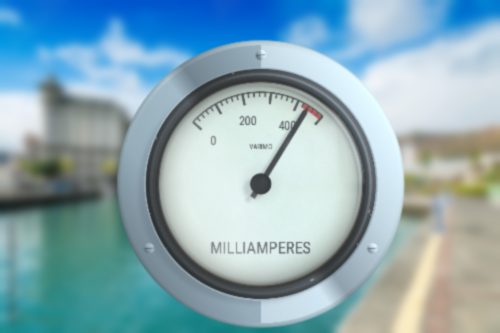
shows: 440 mA
